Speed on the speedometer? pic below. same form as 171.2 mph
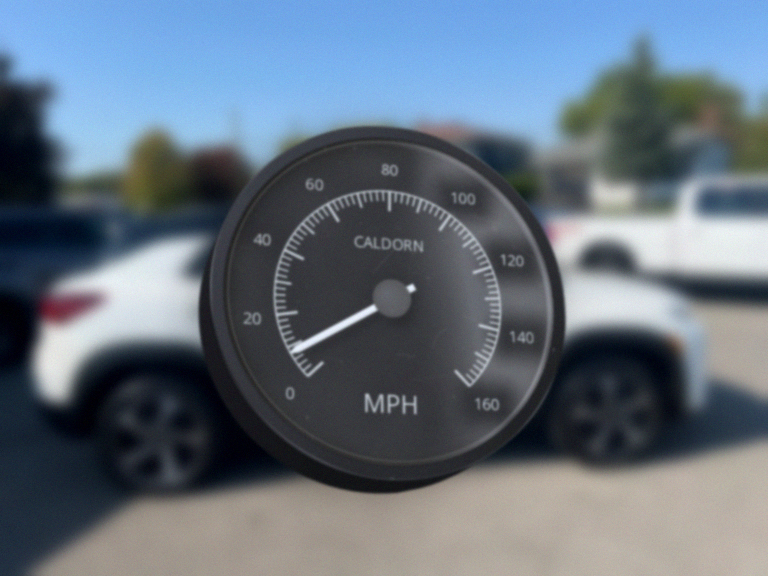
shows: 8 mph
